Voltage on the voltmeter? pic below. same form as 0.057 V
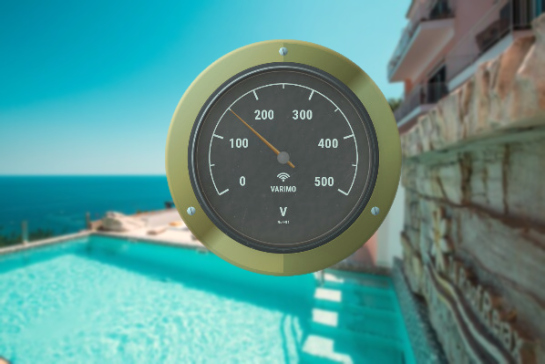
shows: 150 V
